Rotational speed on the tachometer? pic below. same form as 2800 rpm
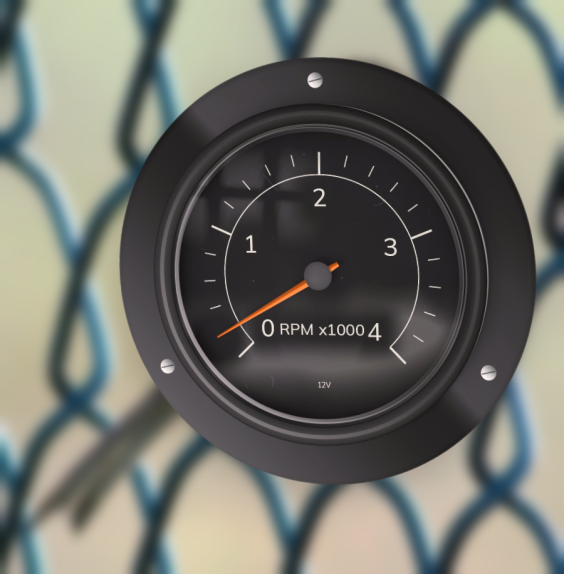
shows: 200 rpm
